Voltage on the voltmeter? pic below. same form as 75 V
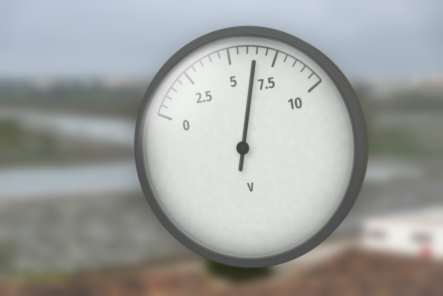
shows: 6.5 V
